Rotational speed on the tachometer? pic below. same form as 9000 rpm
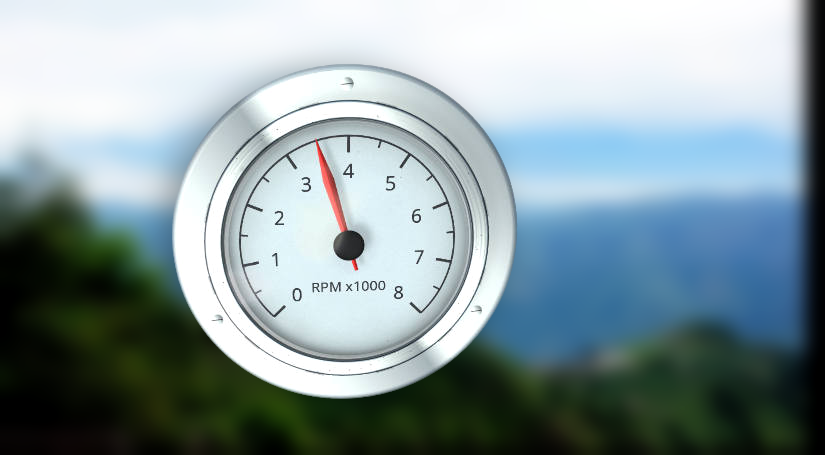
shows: 3500 rpm
